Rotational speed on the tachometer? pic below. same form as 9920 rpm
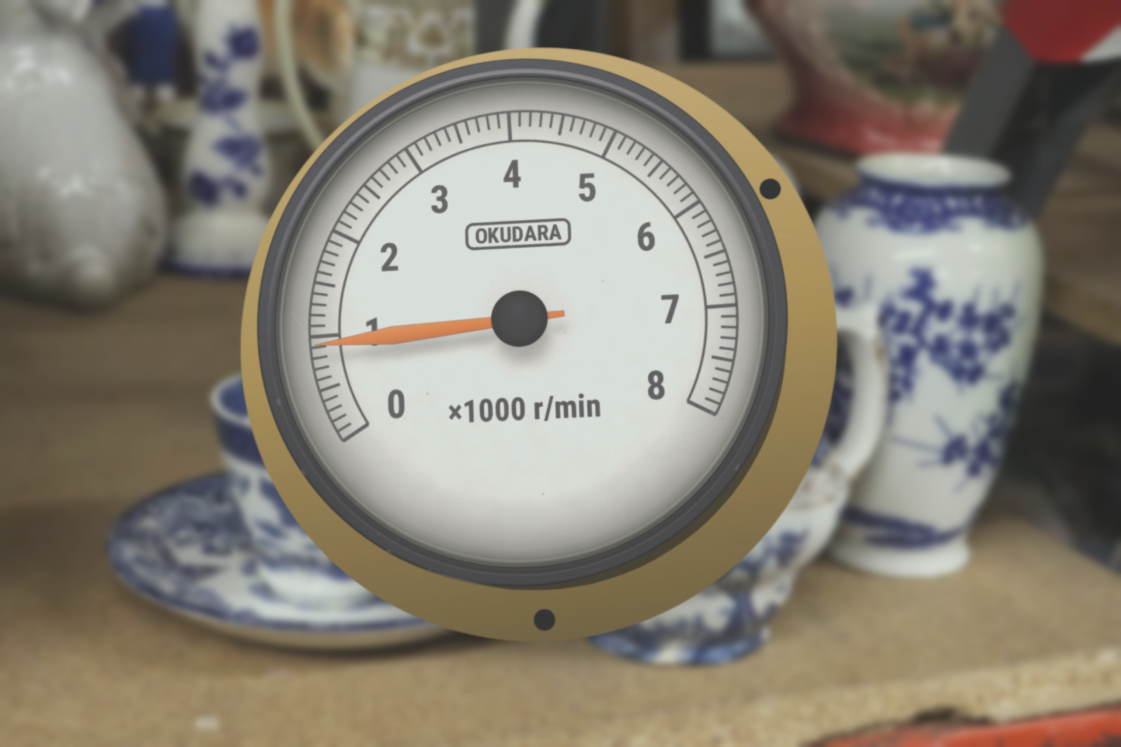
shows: 900 rpm
